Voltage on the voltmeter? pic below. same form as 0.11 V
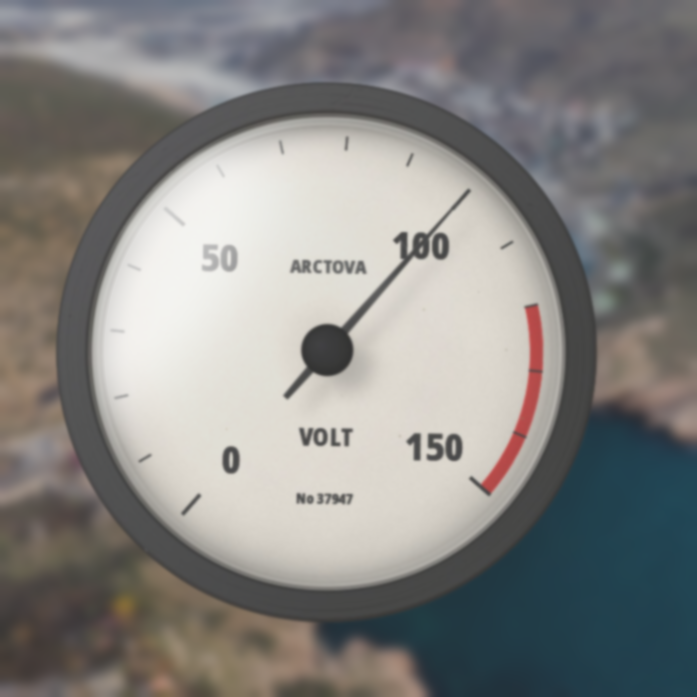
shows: 100 V
